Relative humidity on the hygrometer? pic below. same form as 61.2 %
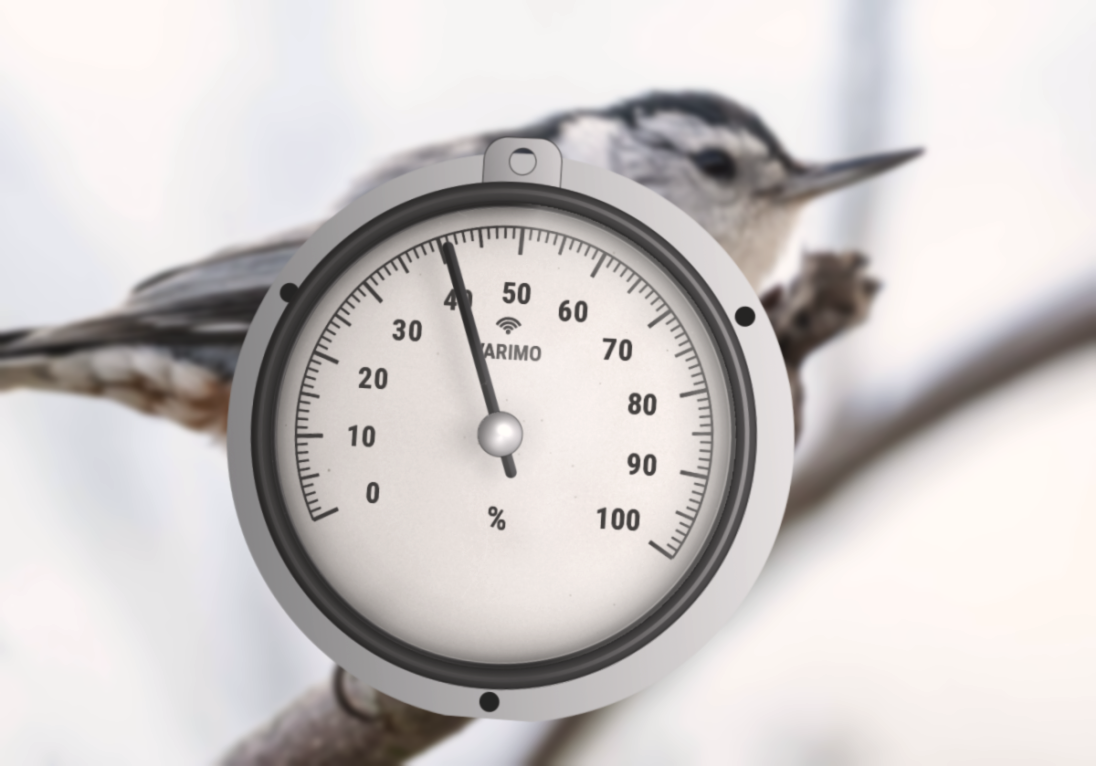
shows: 41 %
